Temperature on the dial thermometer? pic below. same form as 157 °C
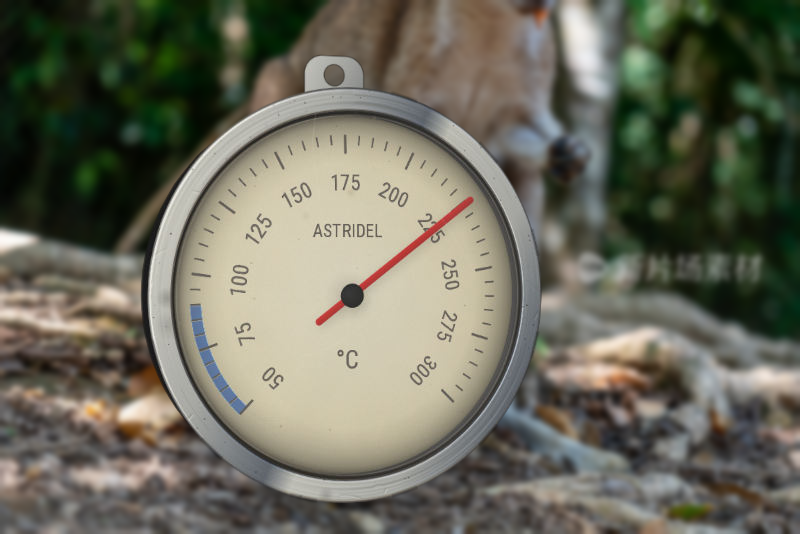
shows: 225 °C
